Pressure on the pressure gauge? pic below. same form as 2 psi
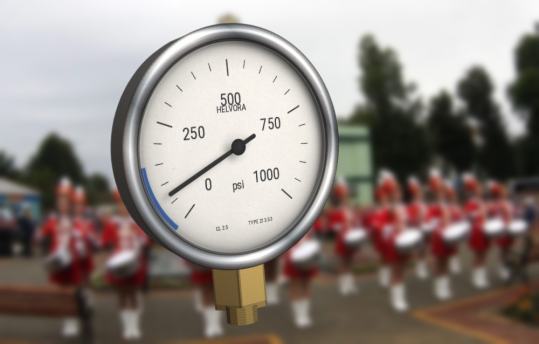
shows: 75 psi
